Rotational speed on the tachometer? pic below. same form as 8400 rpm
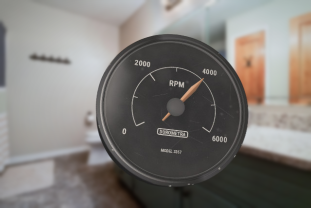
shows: 4000 rpm
